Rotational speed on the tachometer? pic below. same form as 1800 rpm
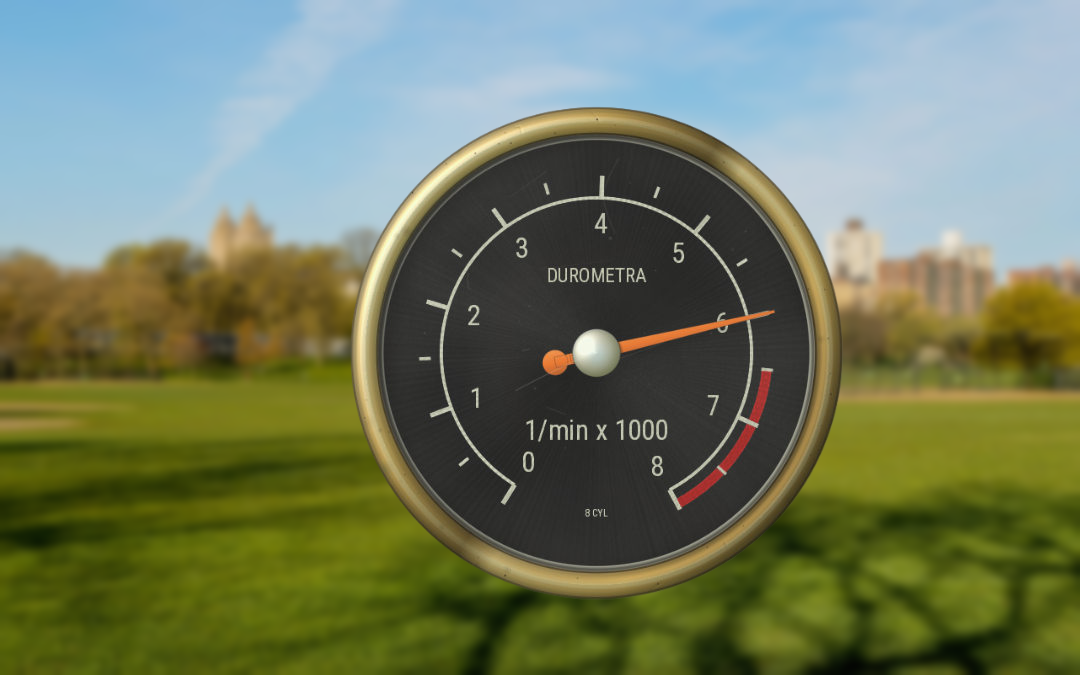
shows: 6000 rpm
